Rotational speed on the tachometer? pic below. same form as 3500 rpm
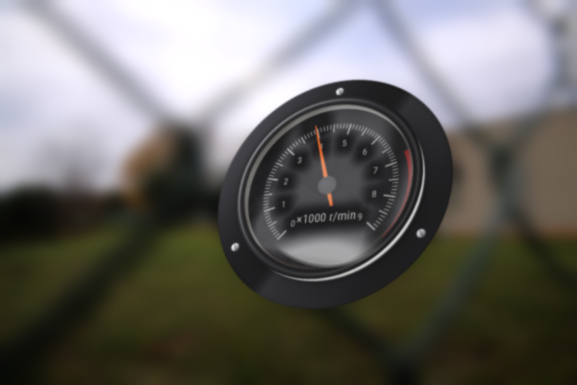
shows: 4000 rpm
